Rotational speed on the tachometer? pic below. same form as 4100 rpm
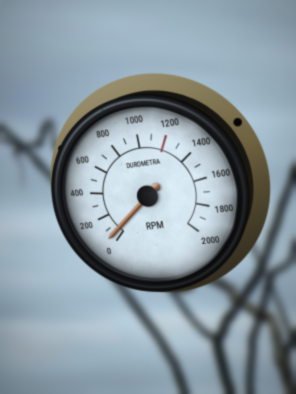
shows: 50 rpm
